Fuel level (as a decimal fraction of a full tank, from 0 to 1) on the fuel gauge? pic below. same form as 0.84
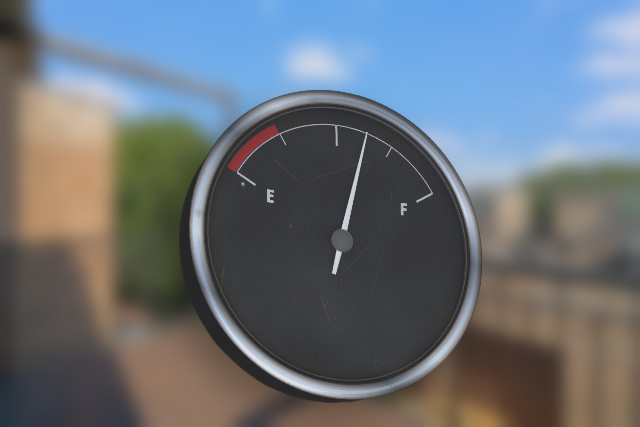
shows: 0.625
